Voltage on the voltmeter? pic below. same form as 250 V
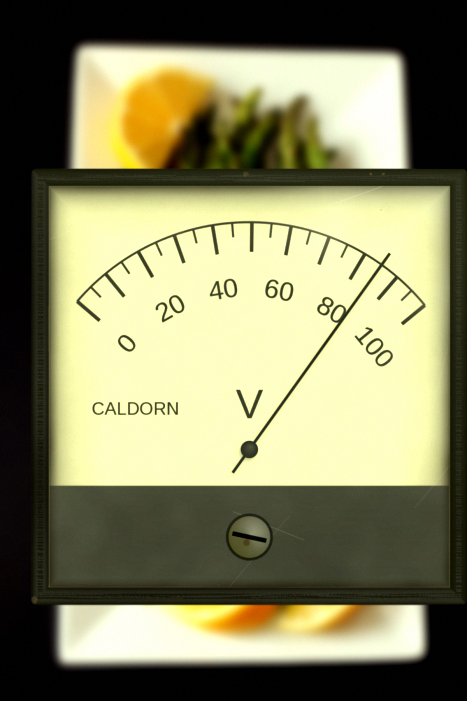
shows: 85 V
